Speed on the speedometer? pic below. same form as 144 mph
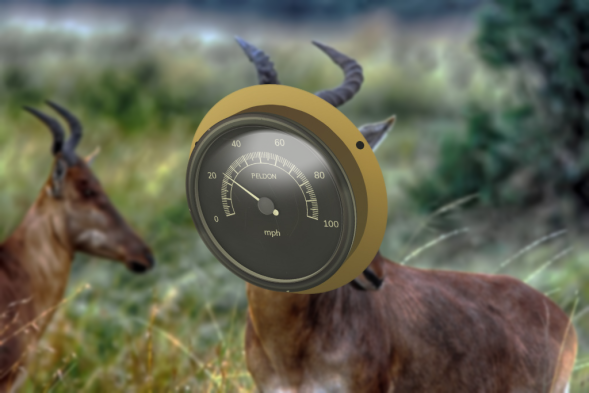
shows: 25 mph
